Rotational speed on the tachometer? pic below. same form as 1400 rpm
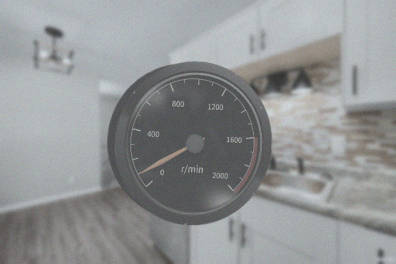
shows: 100 rpm
